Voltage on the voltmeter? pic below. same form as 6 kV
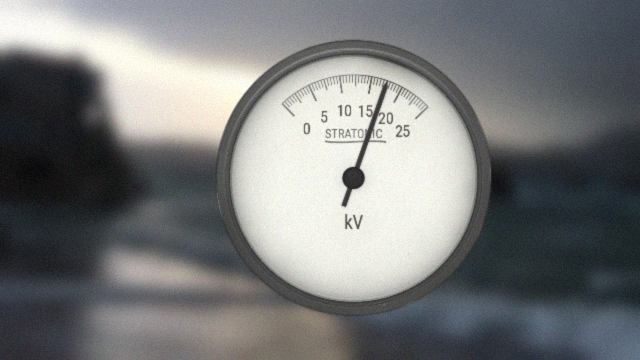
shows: 17.5 kV
